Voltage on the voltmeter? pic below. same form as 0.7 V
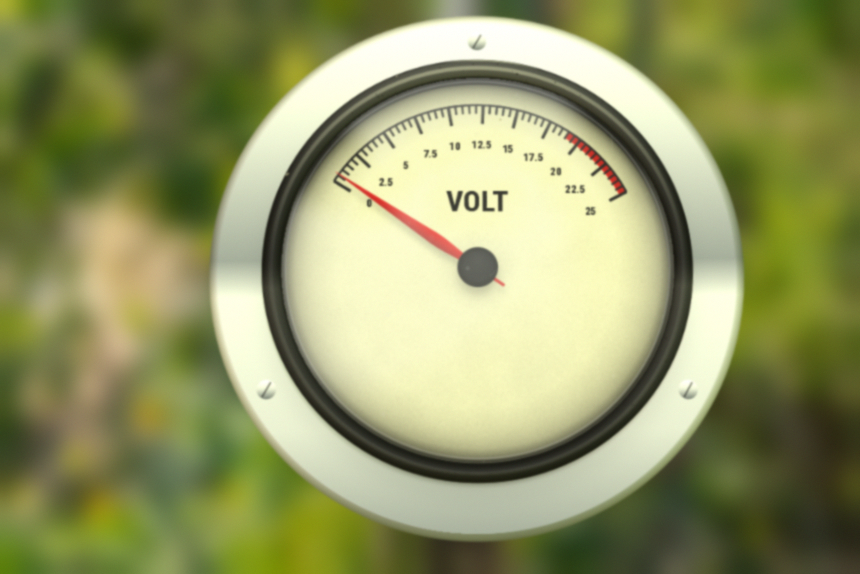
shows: 0.5 V
